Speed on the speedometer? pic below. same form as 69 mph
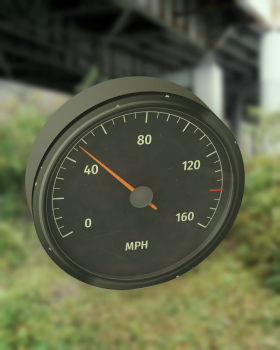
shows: 47.5 mph
